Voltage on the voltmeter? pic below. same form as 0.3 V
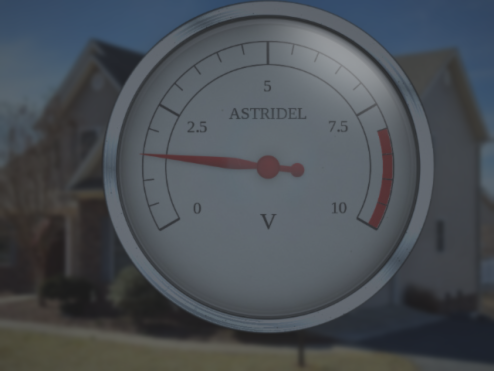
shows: 1.5 V
